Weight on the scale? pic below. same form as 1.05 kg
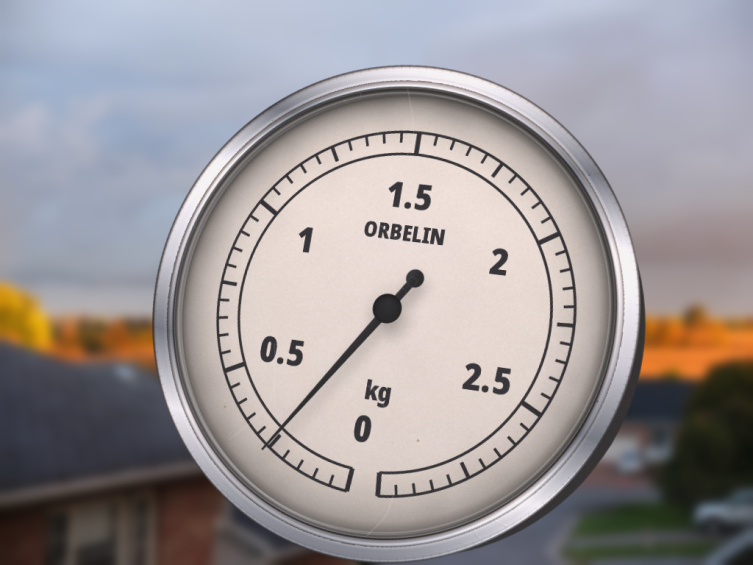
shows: 0.25 kg
